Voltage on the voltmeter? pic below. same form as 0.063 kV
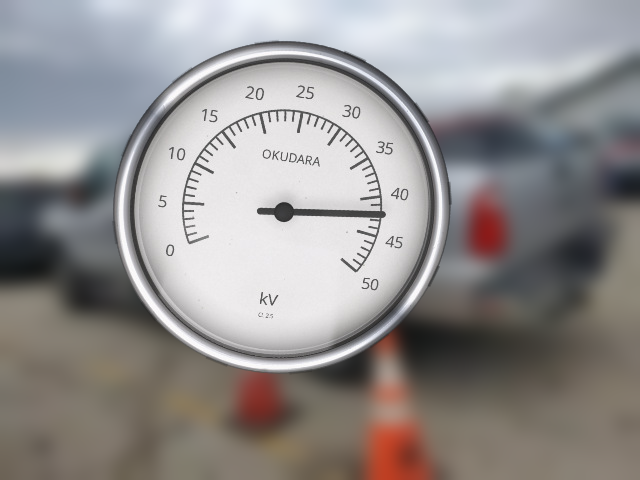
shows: 42 kV
